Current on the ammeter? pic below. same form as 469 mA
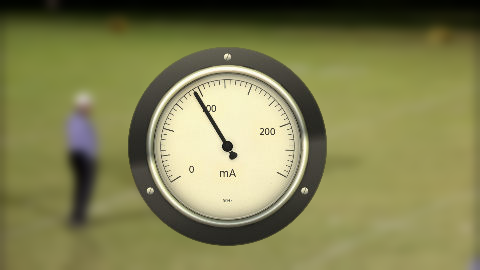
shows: 95 mA
